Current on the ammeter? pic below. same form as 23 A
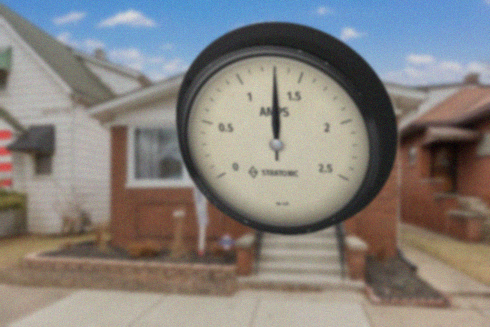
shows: 1.3 A
